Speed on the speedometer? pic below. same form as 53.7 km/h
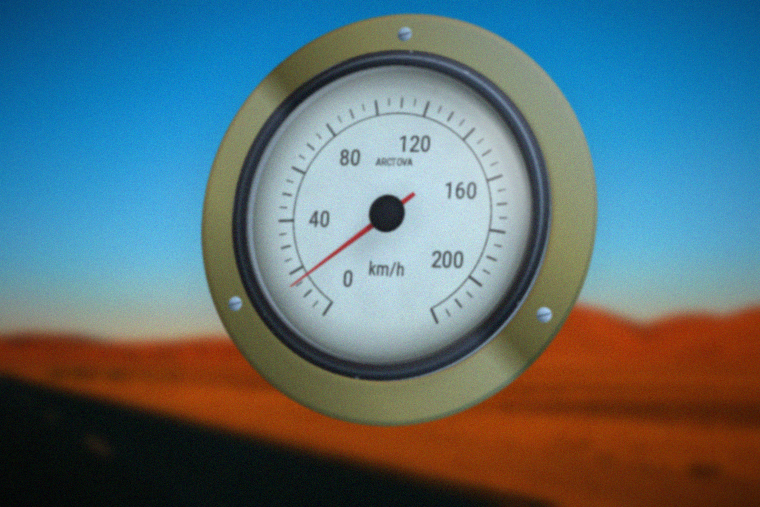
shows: 15 km/h
